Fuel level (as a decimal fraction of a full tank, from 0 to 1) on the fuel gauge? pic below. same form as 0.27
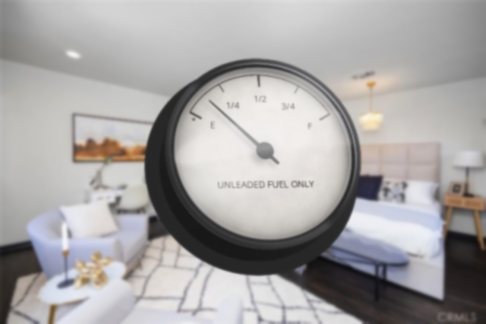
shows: 0.125
